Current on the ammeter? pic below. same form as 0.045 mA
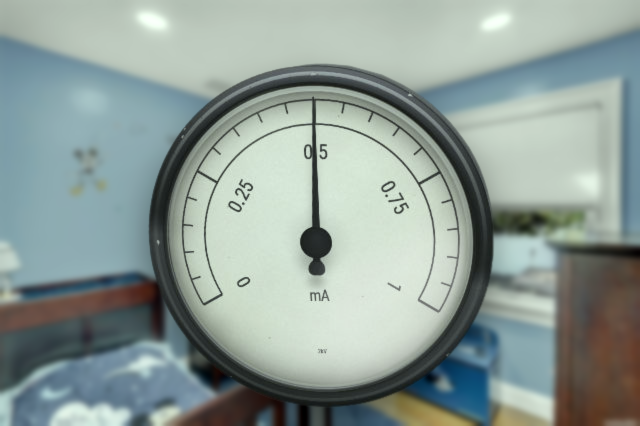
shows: 0.5 mA
